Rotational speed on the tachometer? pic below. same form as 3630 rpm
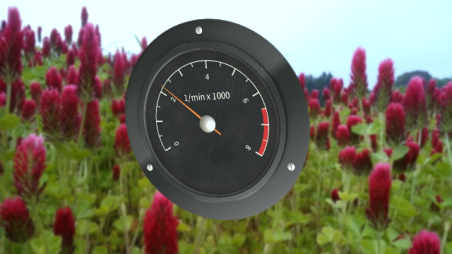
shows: 2250 rpm
